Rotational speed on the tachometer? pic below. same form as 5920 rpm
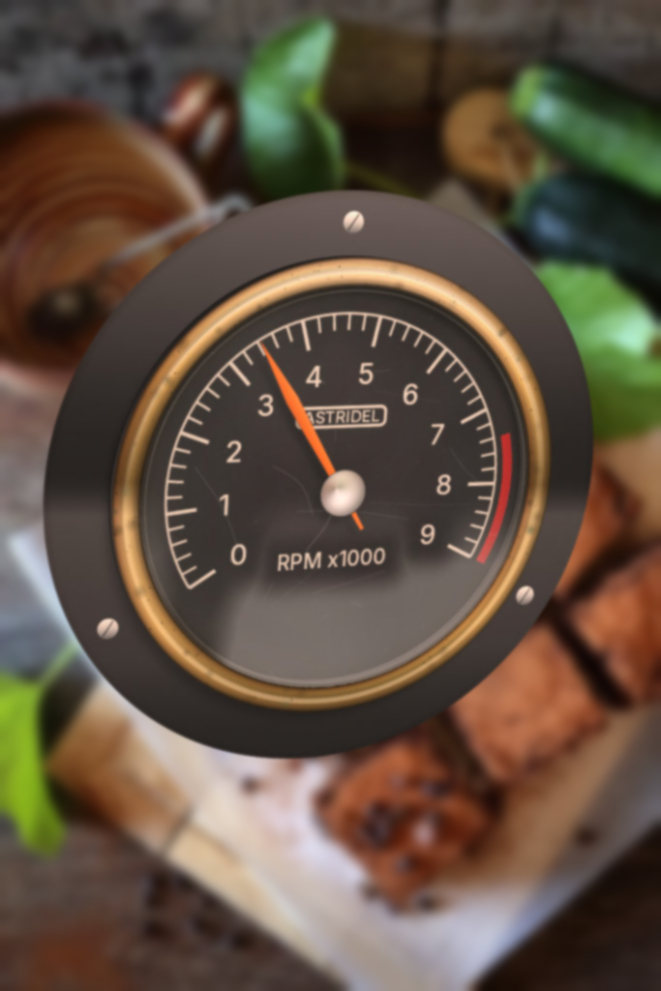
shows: 3400 rpm
